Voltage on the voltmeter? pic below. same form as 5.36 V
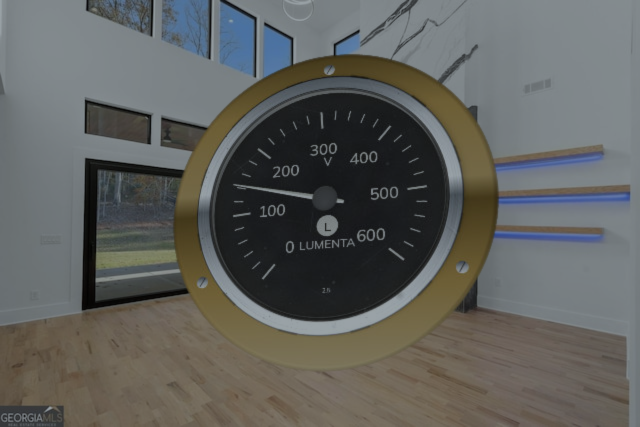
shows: 140 V
